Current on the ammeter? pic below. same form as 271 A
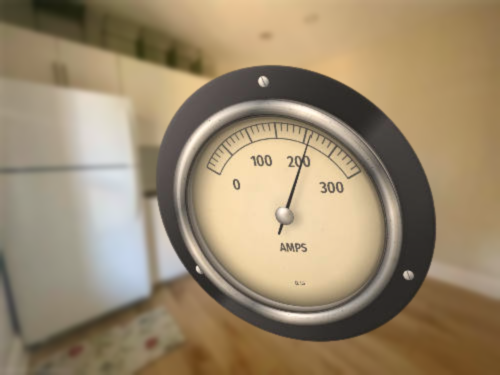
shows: 210 A
